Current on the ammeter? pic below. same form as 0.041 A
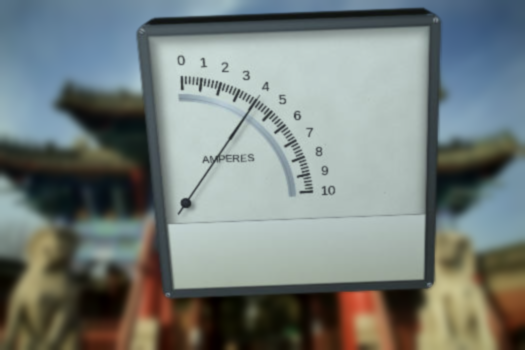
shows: 4 A
